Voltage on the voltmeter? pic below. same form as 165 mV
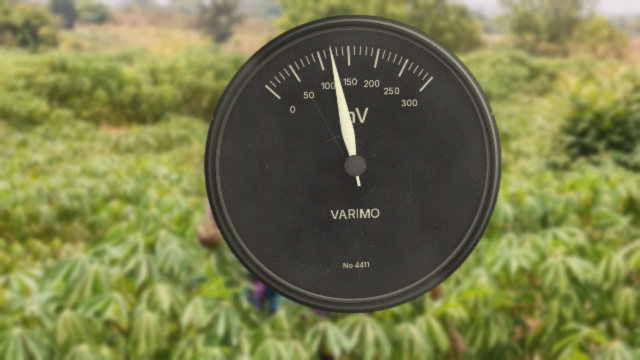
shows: 120 mV
